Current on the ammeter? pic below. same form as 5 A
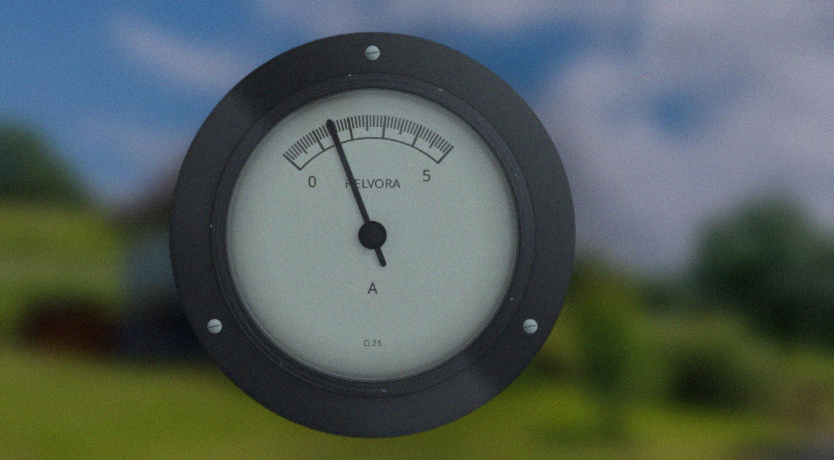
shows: 1.5 A
